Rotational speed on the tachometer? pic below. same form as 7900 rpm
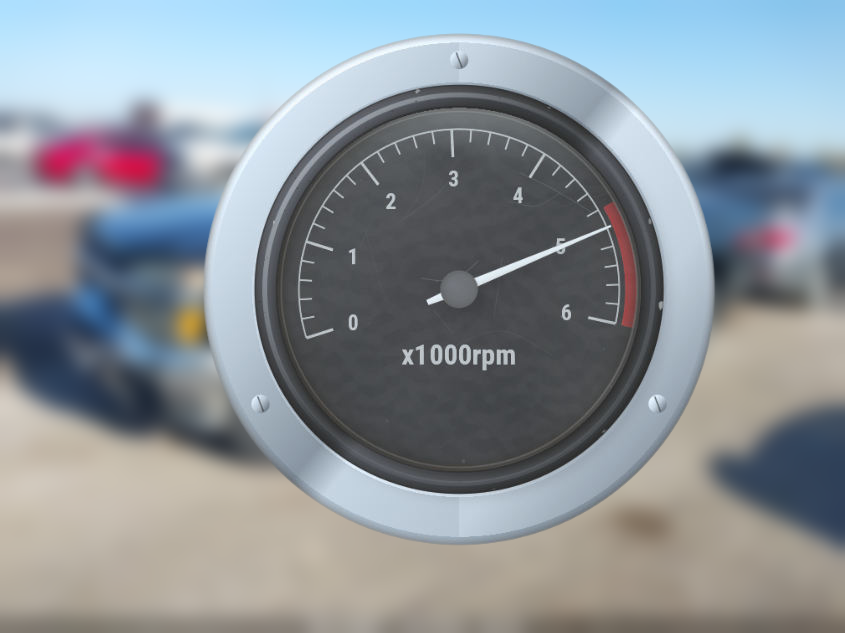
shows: 5000 rpm
